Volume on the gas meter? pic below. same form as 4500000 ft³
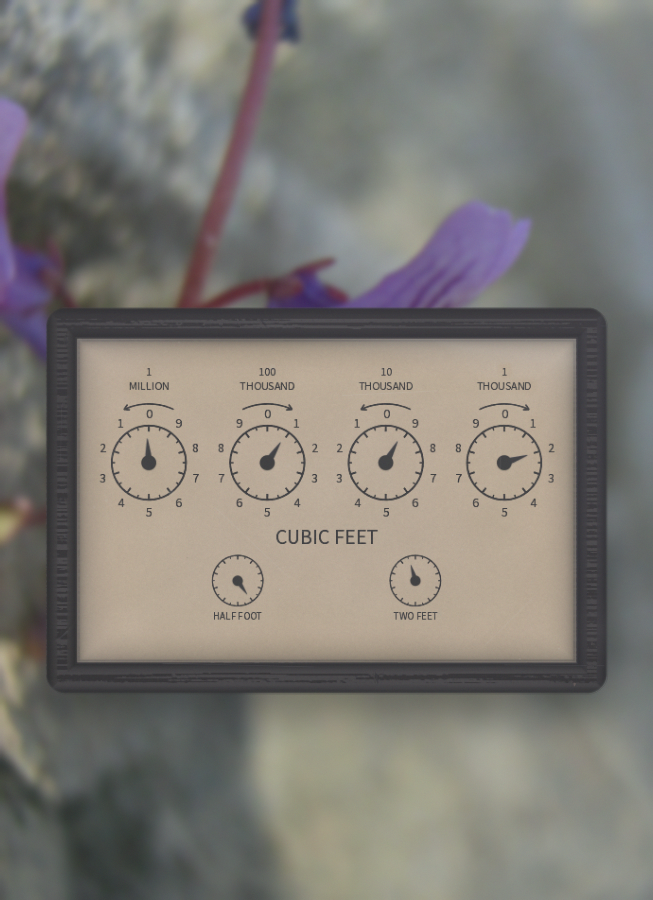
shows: 9200 ft³
